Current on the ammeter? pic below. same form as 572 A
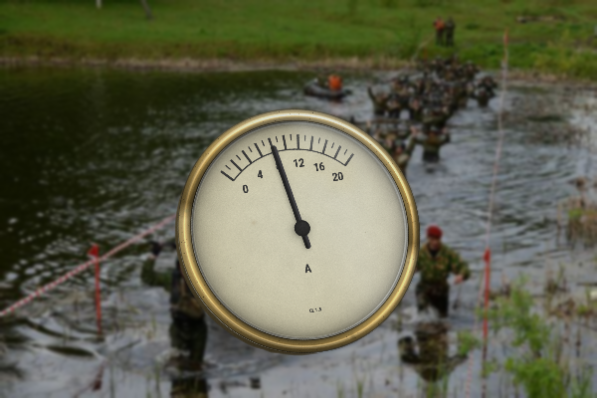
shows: 8 A
